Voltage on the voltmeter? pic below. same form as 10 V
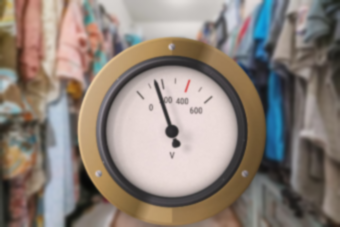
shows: 150 V
